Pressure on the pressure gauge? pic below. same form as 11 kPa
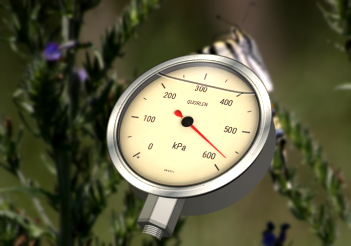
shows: 575 kPa
